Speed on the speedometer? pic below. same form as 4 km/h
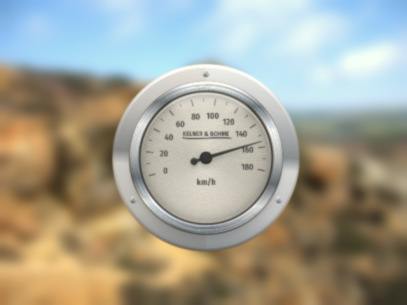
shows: 155 km/h
